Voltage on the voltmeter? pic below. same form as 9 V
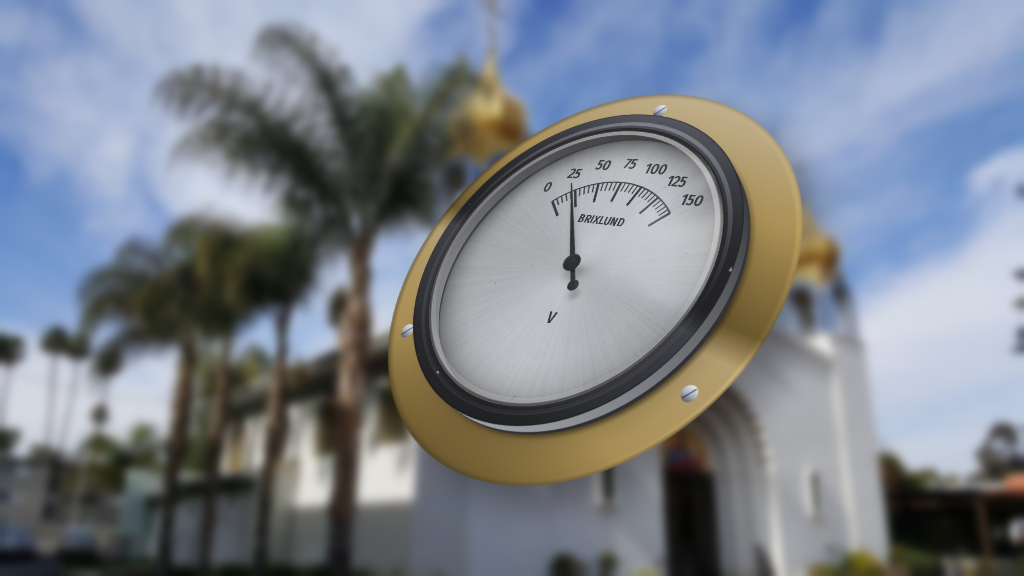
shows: 25 V
